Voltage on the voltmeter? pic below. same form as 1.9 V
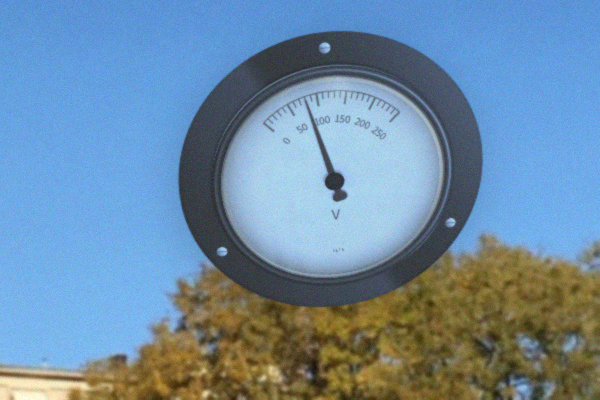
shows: 80 V
